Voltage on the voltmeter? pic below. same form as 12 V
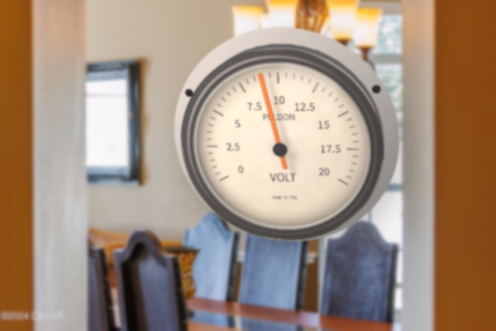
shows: 9 V
